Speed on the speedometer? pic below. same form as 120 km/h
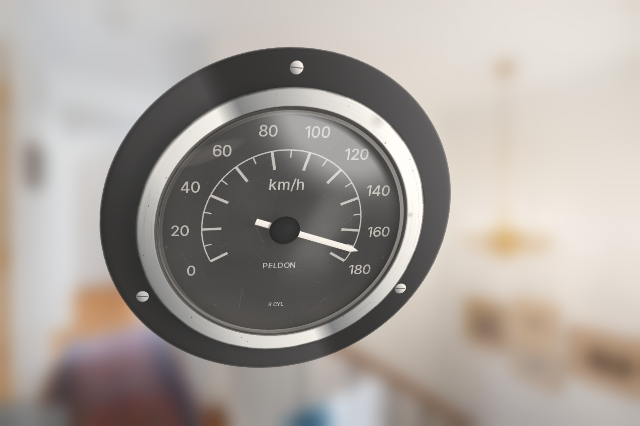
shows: 170 km/h
